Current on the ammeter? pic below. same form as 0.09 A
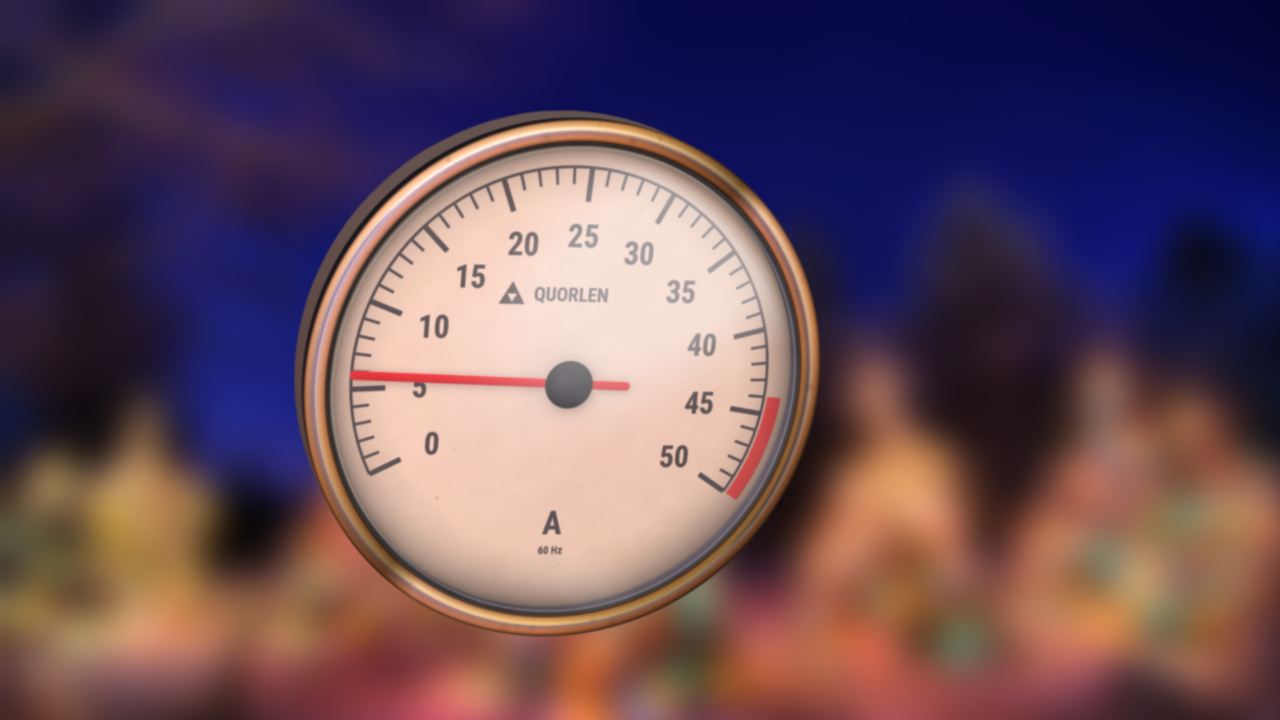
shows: 6 A
